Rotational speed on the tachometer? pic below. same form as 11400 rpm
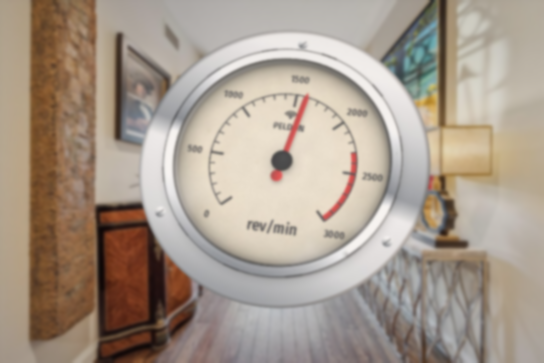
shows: 1600 rpm
